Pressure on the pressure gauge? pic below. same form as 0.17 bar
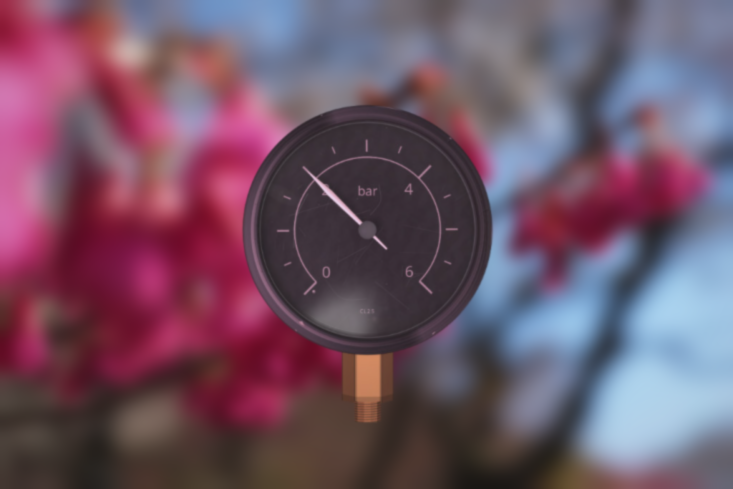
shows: 2 bar
